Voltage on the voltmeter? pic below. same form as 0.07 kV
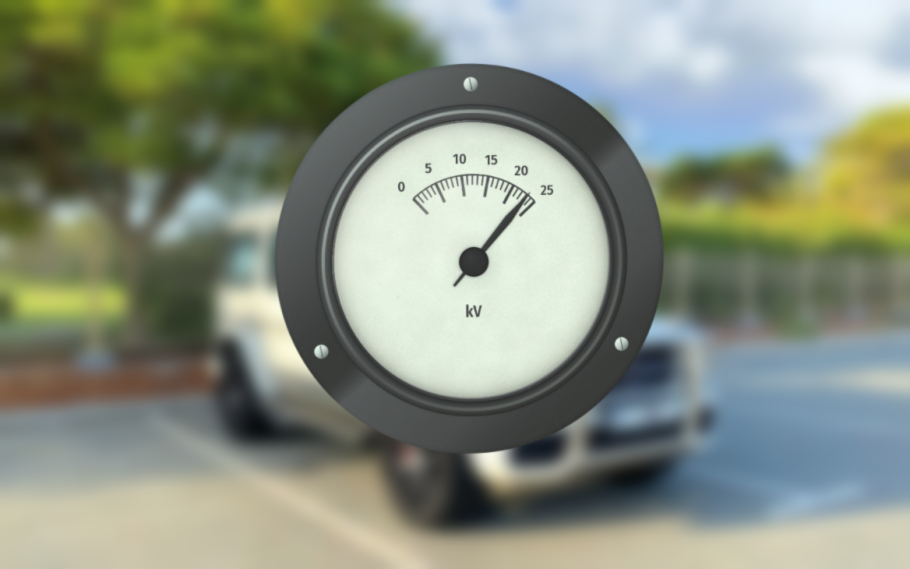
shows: 23 kV
